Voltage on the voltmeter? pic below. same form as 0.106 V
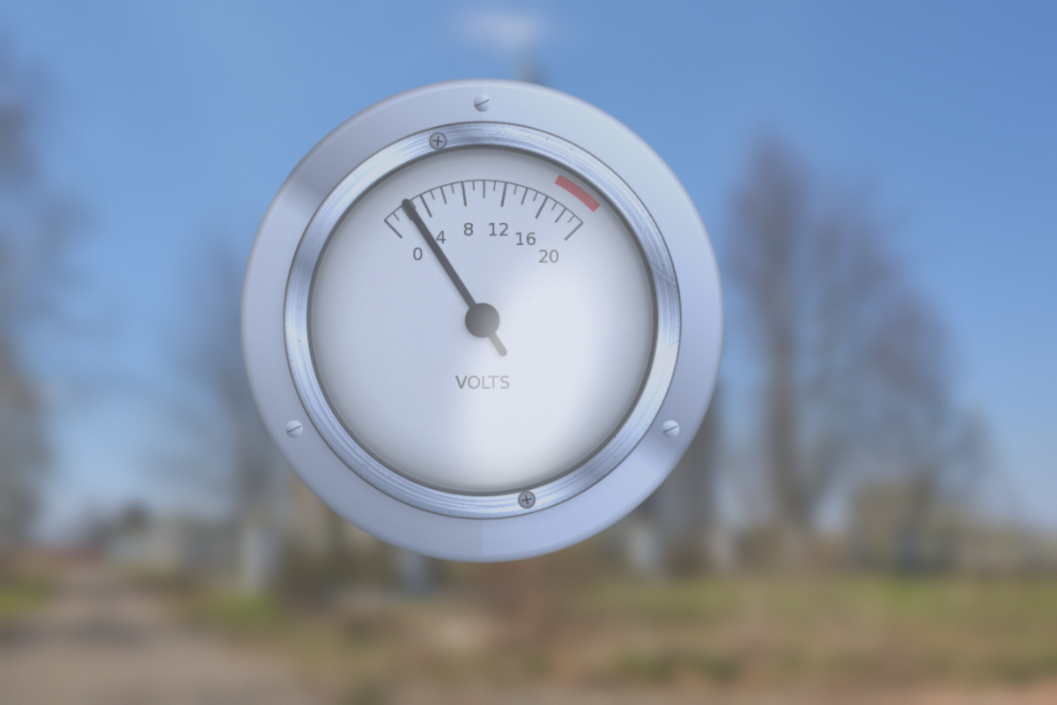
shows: 2.5 V
